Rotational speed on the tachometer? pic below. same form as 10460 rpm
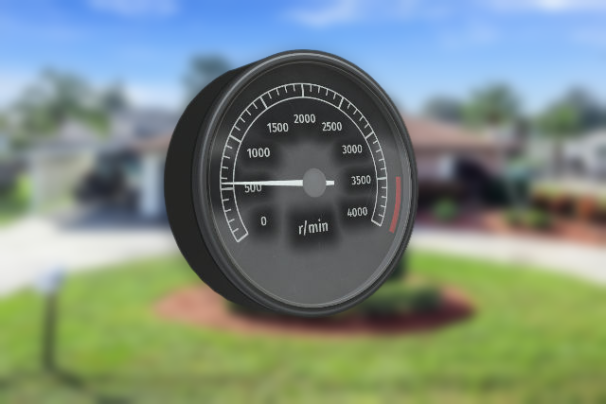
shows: 550 rpm
